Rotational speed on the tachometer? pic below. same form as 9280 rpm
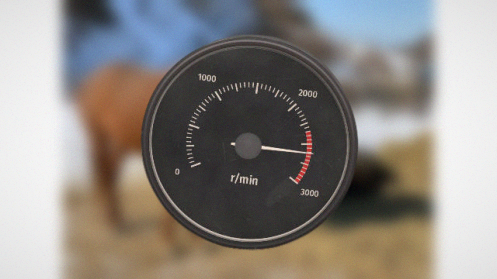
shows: 2600 rpm
